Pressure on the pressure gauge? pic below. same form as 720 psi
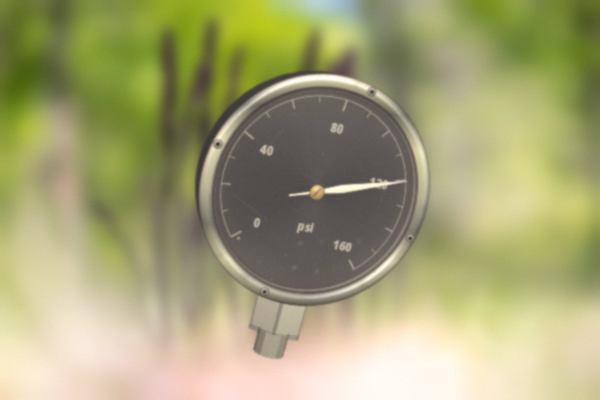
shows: 120 psi
